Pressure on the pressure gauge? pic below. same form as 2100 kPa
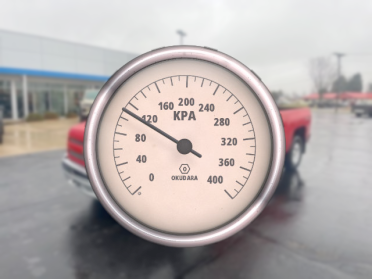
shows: 110 kPa
